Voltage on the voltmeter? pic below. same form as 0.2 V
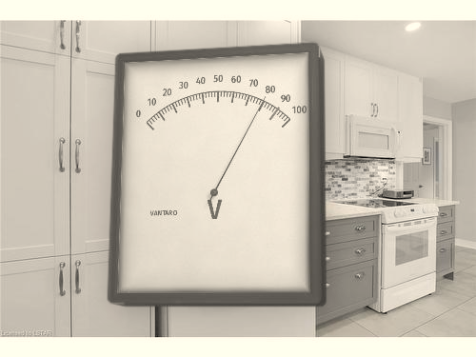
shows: 80 V
